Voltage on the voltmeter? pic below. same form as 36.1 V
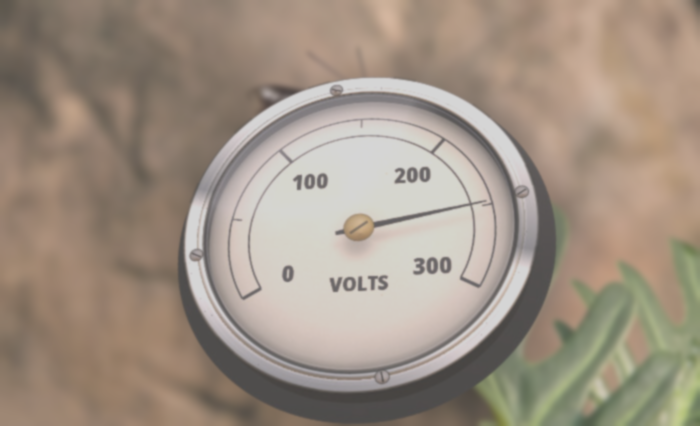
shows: 250 V
